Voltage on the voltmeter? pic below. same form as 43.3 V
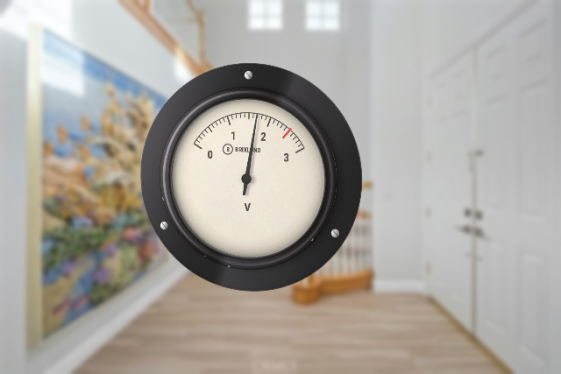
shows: 1.7 V
